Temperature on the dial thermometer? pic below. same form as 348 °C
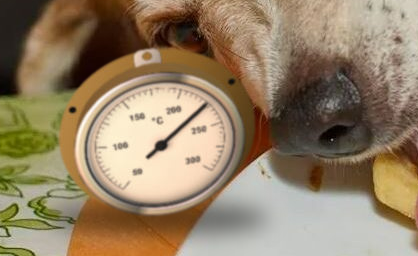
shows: 225 °C
